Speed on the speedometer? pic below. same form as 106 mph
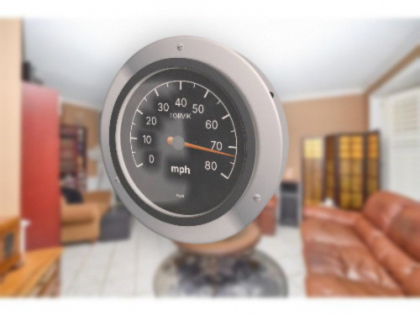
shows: 72.5 mph
